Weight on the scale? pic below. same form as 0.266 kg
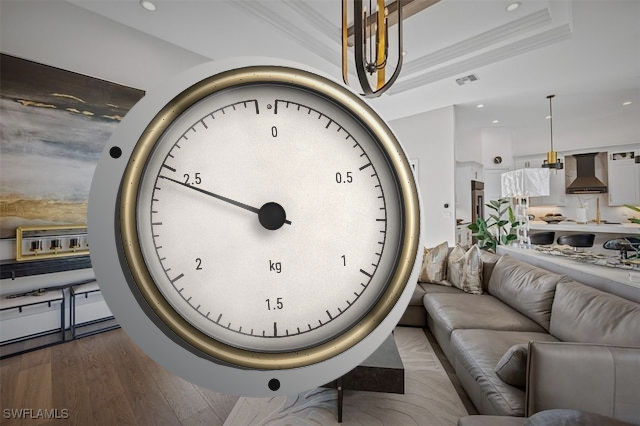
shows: 2.45 kg
